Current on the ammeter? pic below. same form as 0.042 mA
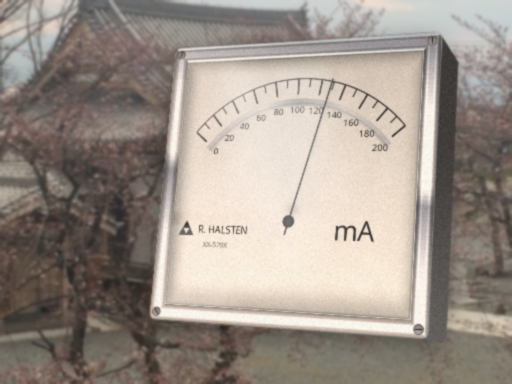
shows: 130 mA
